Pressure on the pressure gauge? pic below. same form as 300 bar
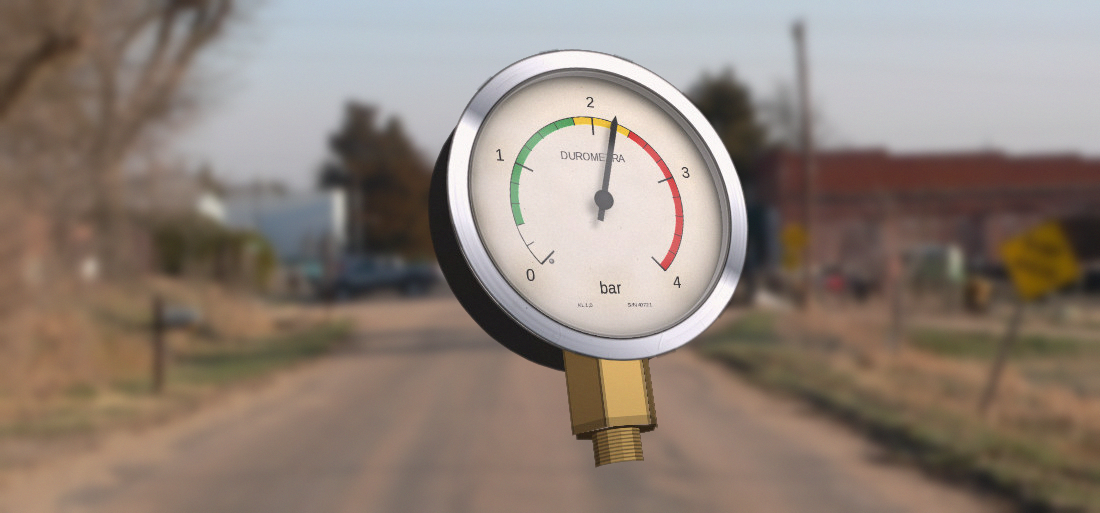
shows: 2.2 bar
